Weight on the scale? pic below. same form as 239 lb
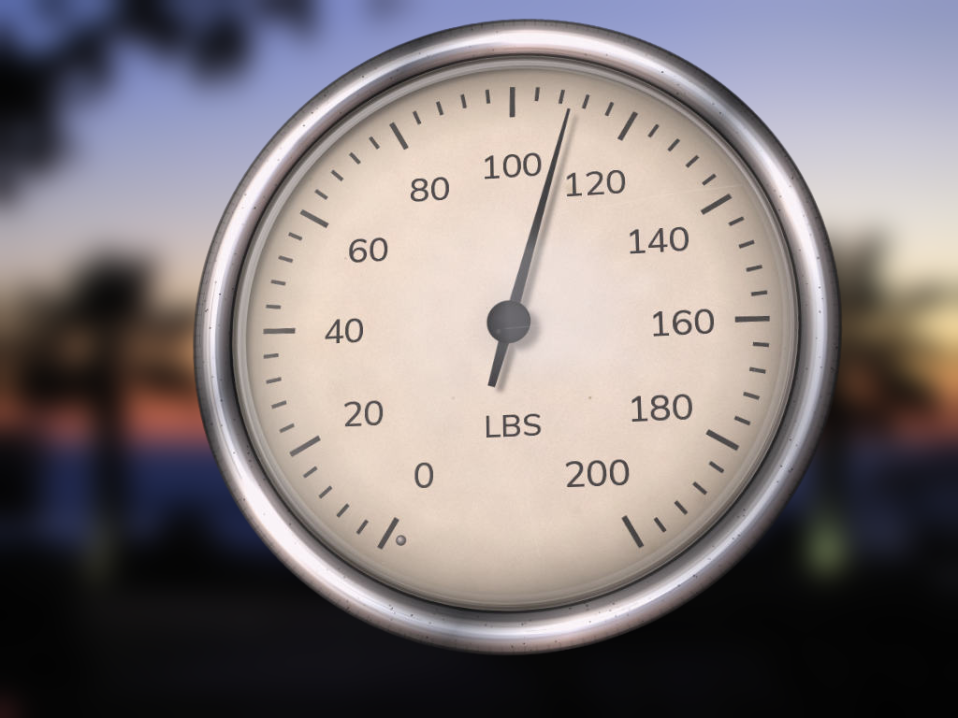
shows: 110 lb
